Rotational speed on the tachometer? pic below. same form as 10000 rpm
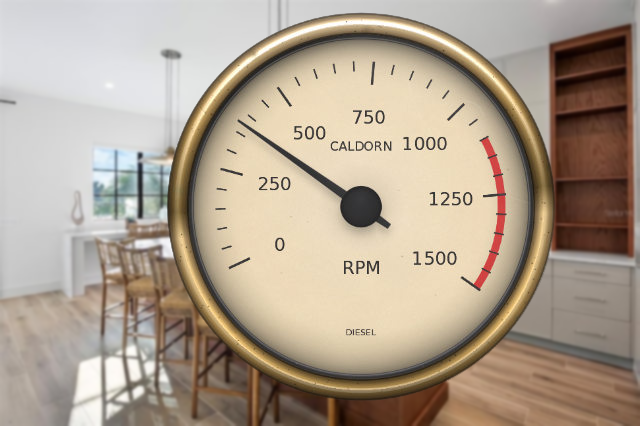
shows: 375 rpm
